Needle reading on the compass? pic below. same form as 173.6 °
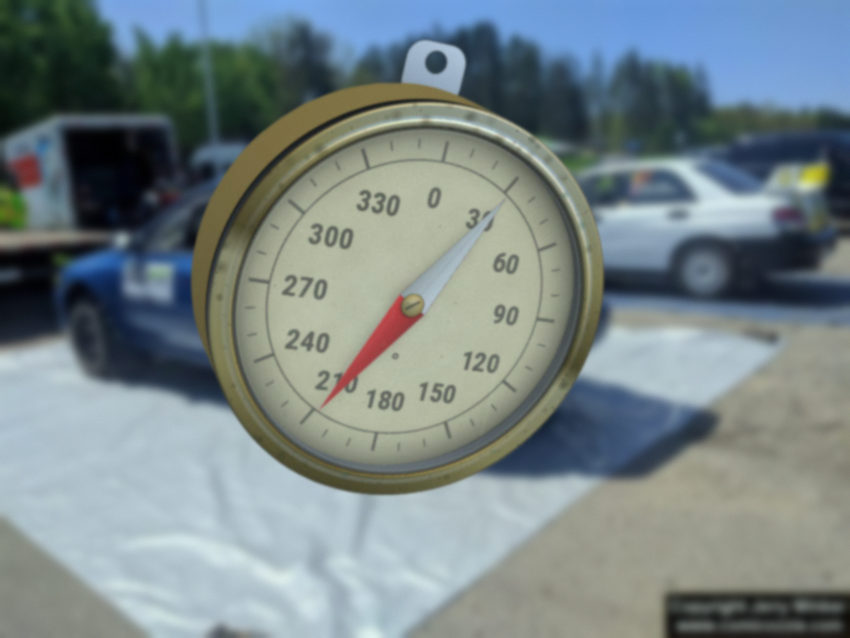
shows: 210 °
